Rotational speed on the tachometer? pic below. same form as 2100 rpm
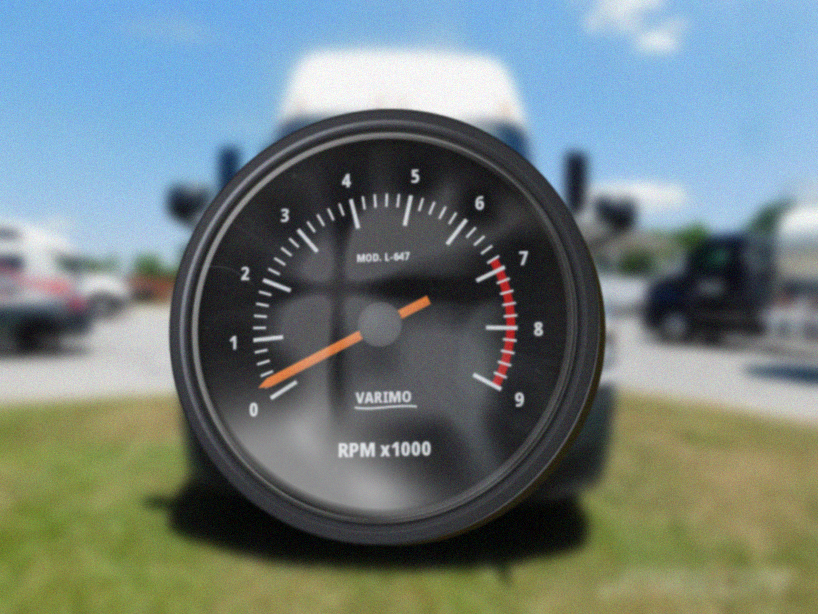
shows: 200 rpm
